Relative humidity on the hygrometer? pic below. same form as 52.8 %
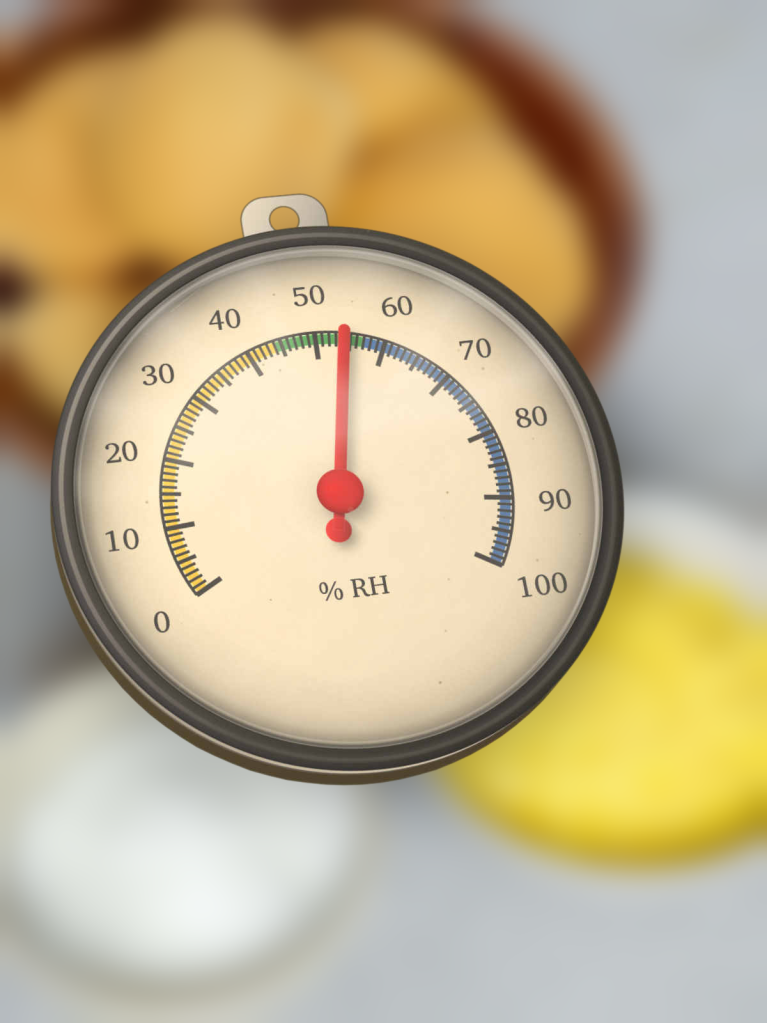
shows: 54 %
